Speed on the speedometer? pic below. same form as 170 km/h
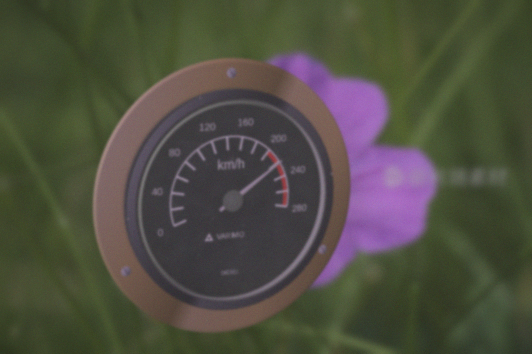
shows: 220 km/h
